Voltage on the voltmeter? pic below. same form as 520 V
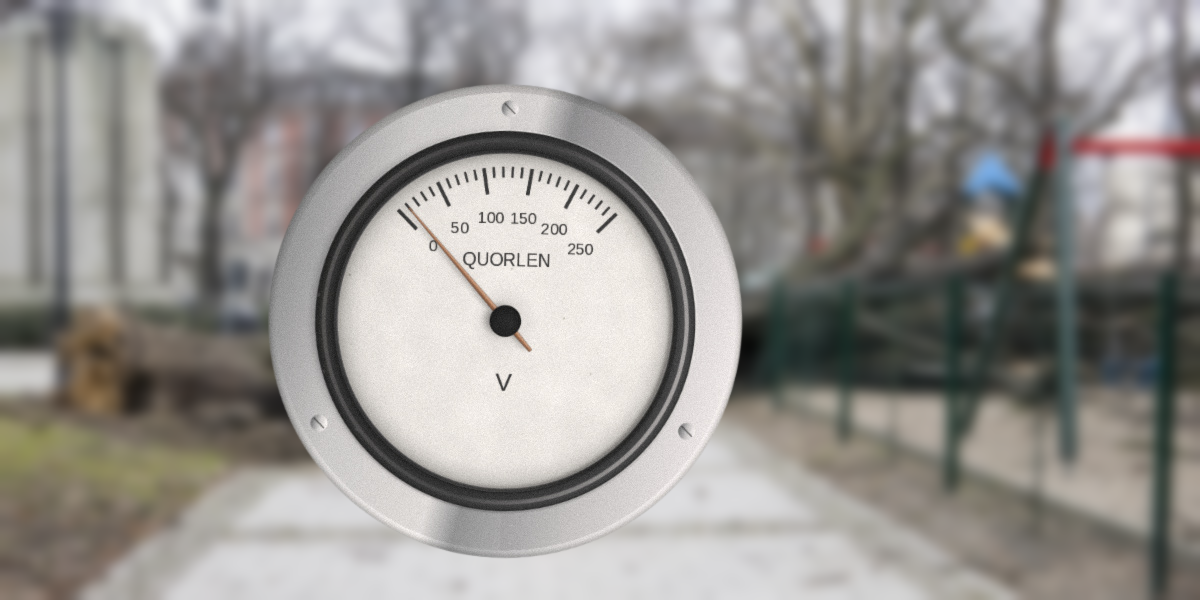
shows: 10 V
